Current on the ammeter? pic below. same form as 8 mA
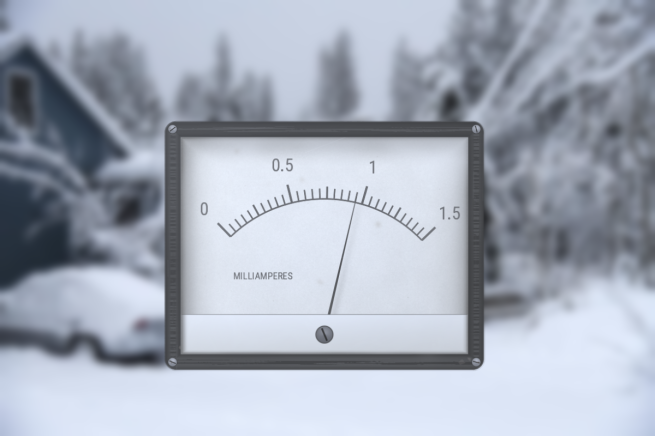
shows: 0.95 mA
